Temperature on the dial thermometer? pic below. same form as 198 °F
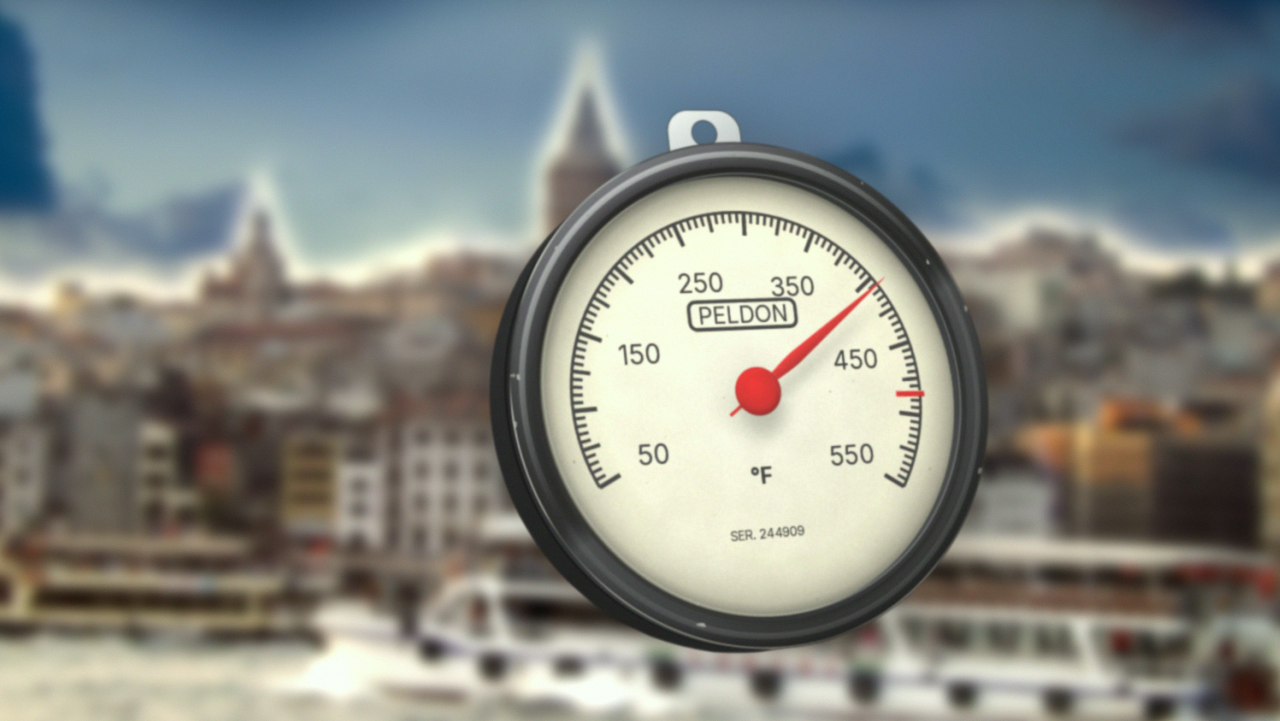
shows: 405 °F
